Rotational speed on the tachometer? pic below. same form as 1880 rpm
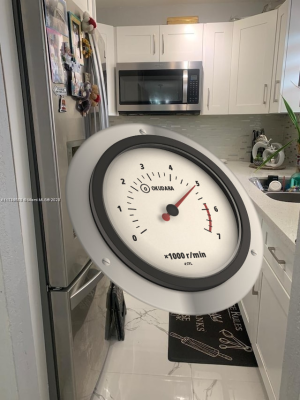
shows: 5000 rpm
